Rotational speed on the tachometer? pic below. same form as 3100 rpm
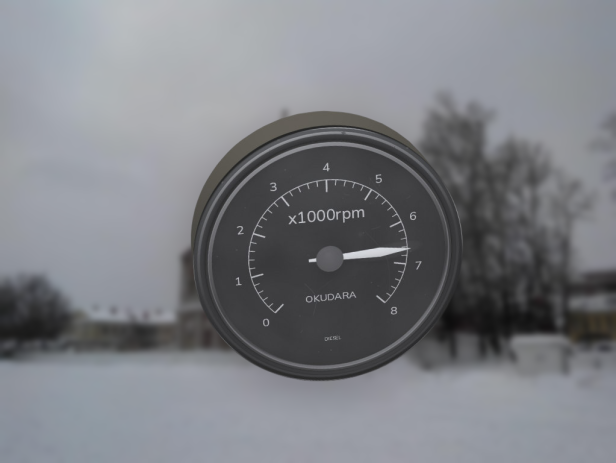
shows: 6600 rpm
